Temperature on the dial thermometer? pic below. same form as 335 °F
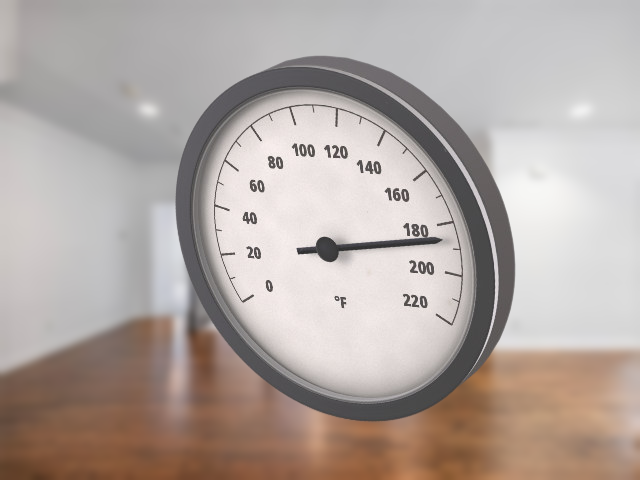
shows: 185 °F
